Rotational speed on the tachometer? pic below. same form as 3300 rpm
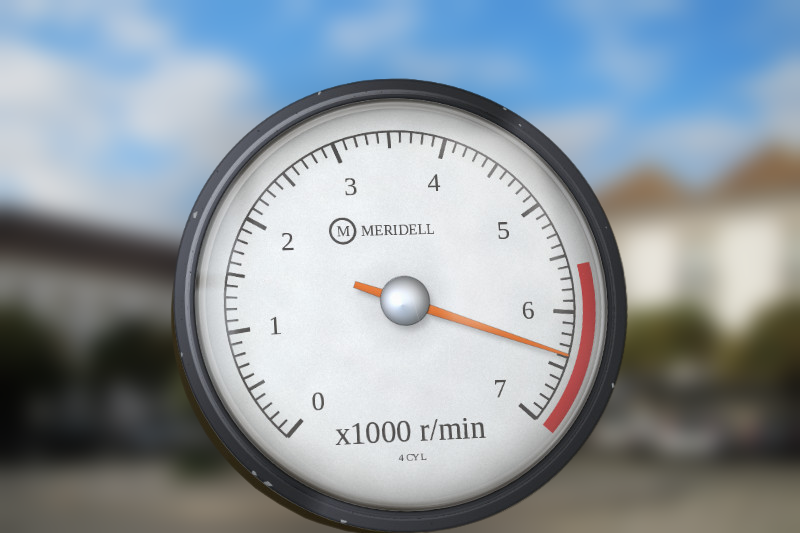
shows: 6400 rpm
